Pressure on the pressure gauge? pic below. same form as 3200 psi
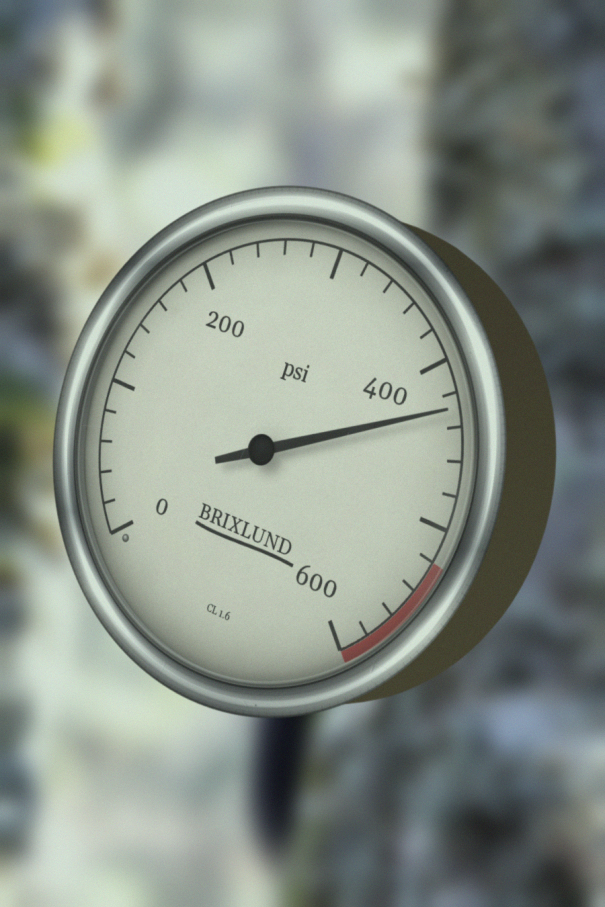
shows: 430 psi
